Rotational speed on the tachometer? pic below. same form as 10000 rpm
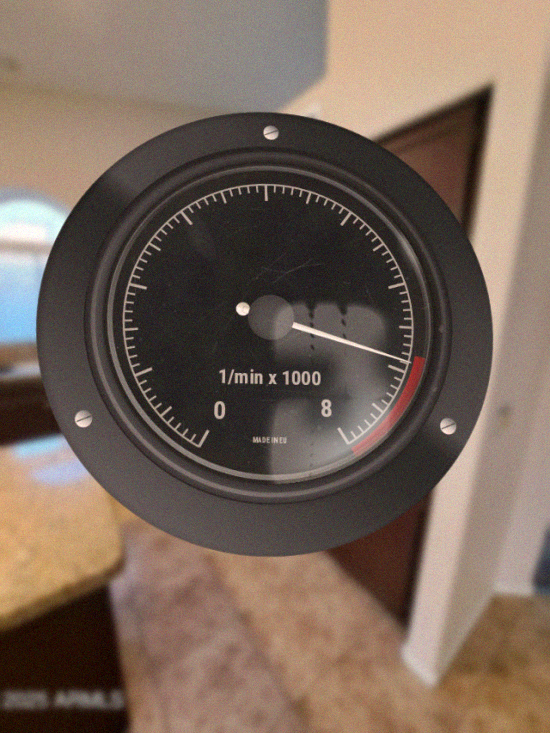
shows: 6900 rpm
